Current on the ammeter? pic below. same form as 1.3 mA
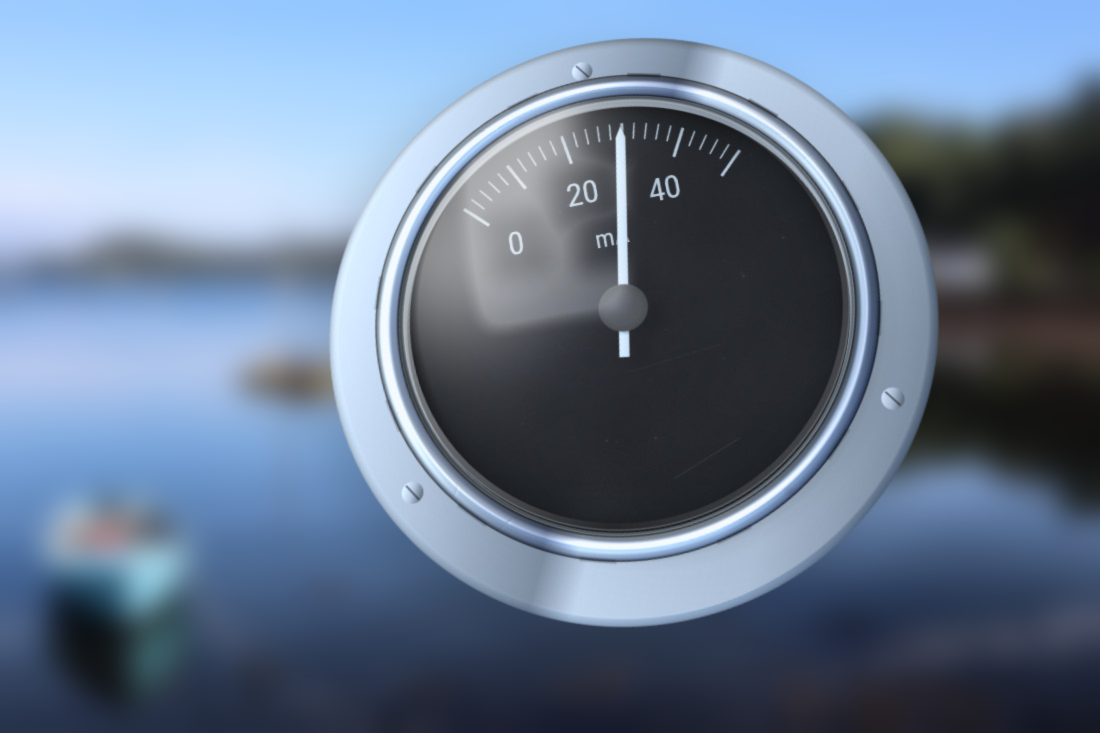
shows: 30 mA
